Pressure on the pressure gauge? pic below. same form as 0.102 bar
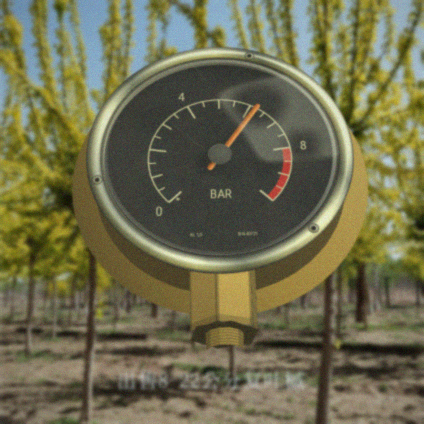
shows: 6.25 bar
